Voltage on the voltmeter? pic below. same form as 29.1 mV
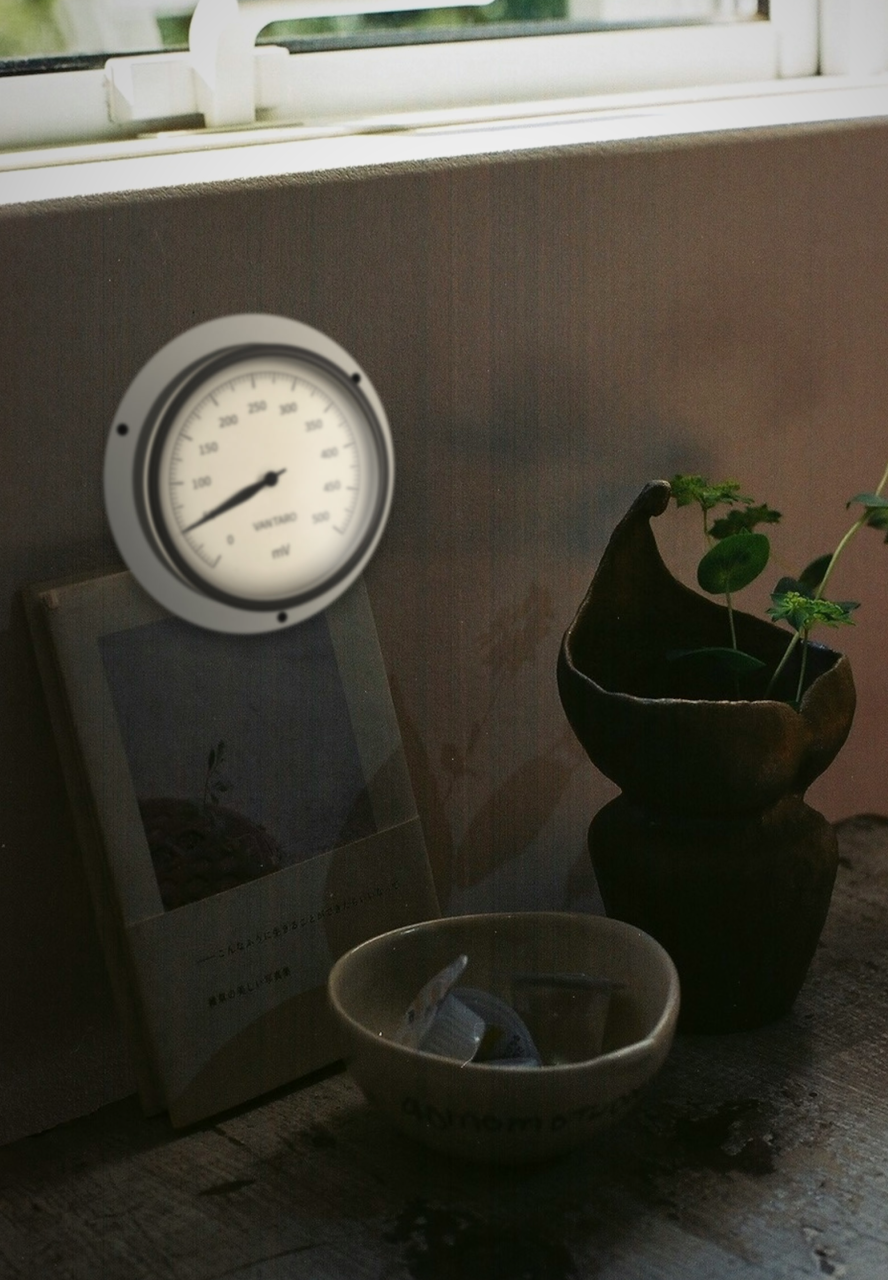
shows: 50 mV
